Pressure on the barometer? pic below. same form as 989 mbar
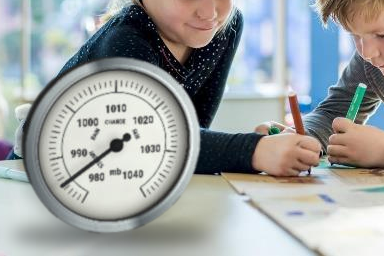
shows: 985 mbar
